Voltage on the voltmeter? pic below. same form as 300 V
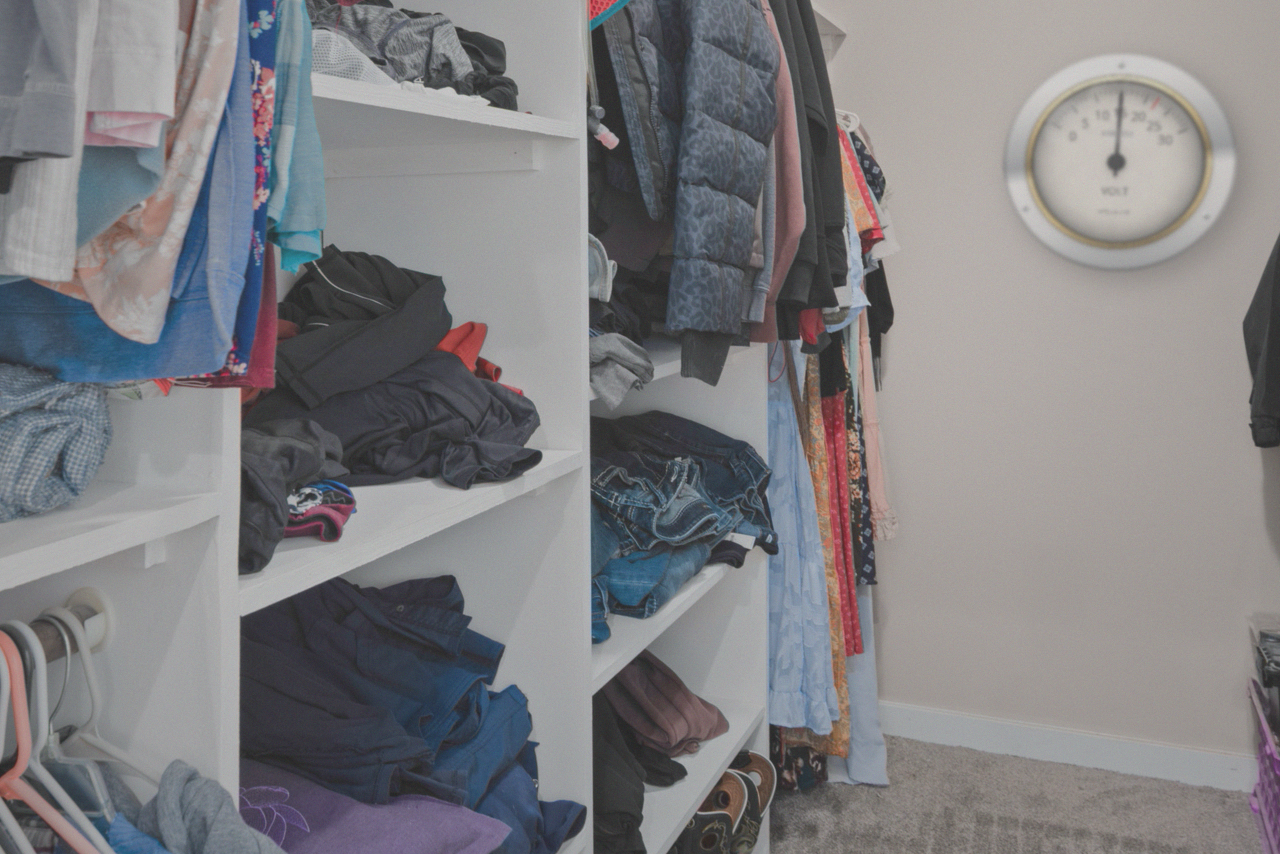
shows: 15 V
